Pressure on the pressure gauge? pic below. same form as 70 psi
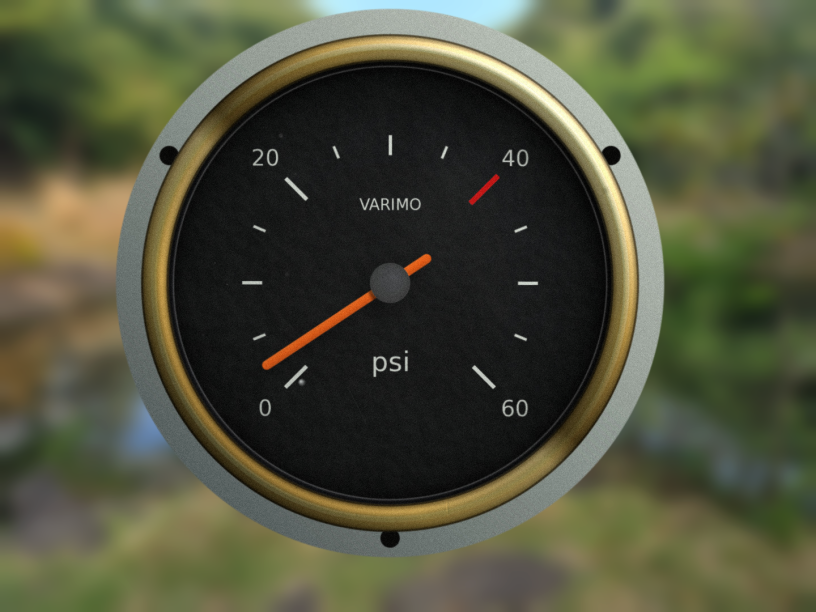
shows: 2.5 psi
